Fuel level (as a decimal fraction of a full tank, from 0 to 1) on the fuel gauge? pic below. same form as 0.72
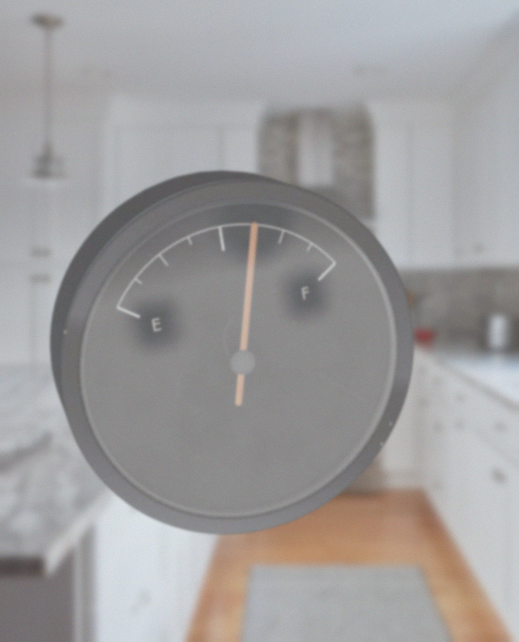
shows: 0.625
